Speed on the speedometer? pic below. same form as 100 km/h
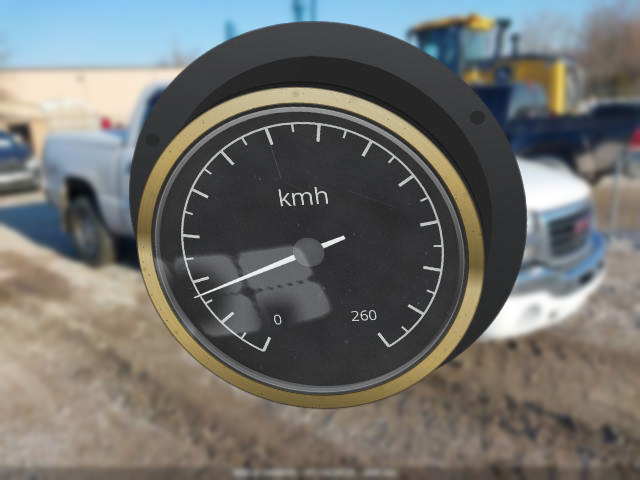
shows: 35 km/h
